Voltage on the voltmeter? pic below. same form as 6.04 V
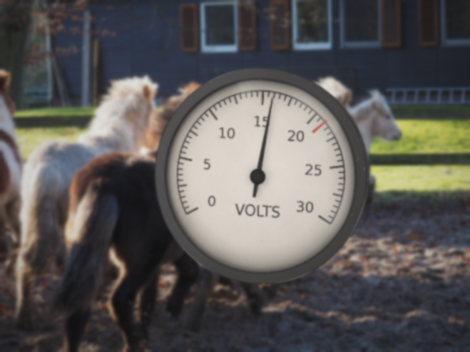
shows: 16 V
